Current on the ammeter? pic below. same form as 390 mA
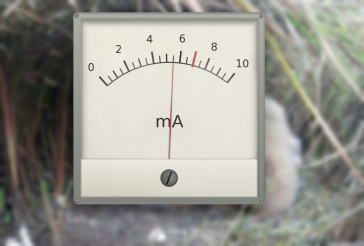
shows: 5.5 mA
